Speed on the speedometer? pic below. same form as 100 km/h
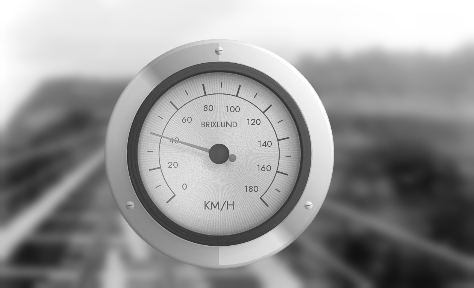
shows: 40 km/h
